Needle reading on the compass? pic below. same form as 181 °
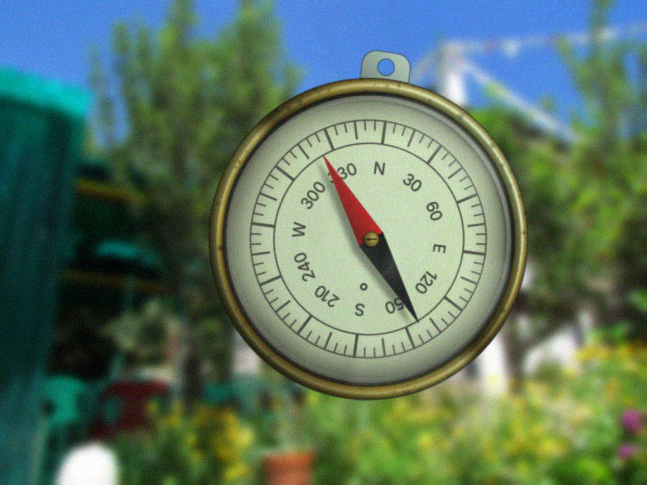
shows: 322.5 °
